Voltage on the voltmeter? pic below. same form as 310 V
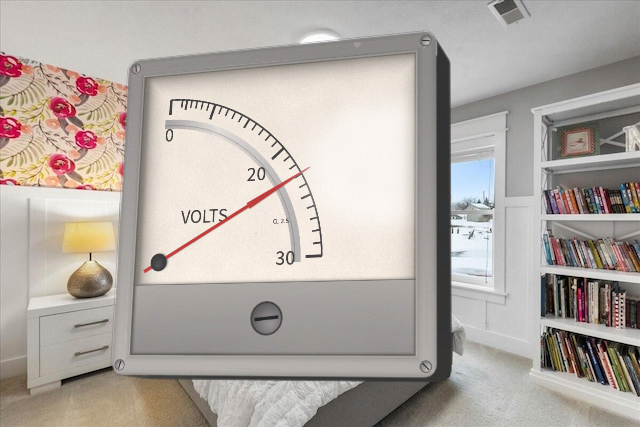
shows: 23 V
